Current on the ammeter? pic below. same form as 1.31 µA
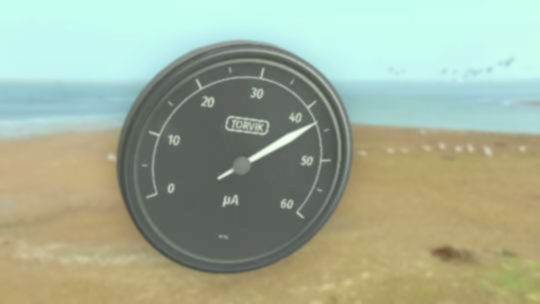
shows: 42.5 µA
